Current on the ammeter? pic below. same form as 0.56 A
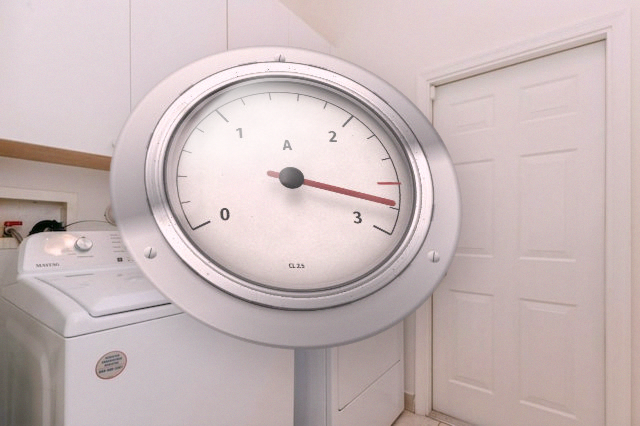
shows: 2.8 A
